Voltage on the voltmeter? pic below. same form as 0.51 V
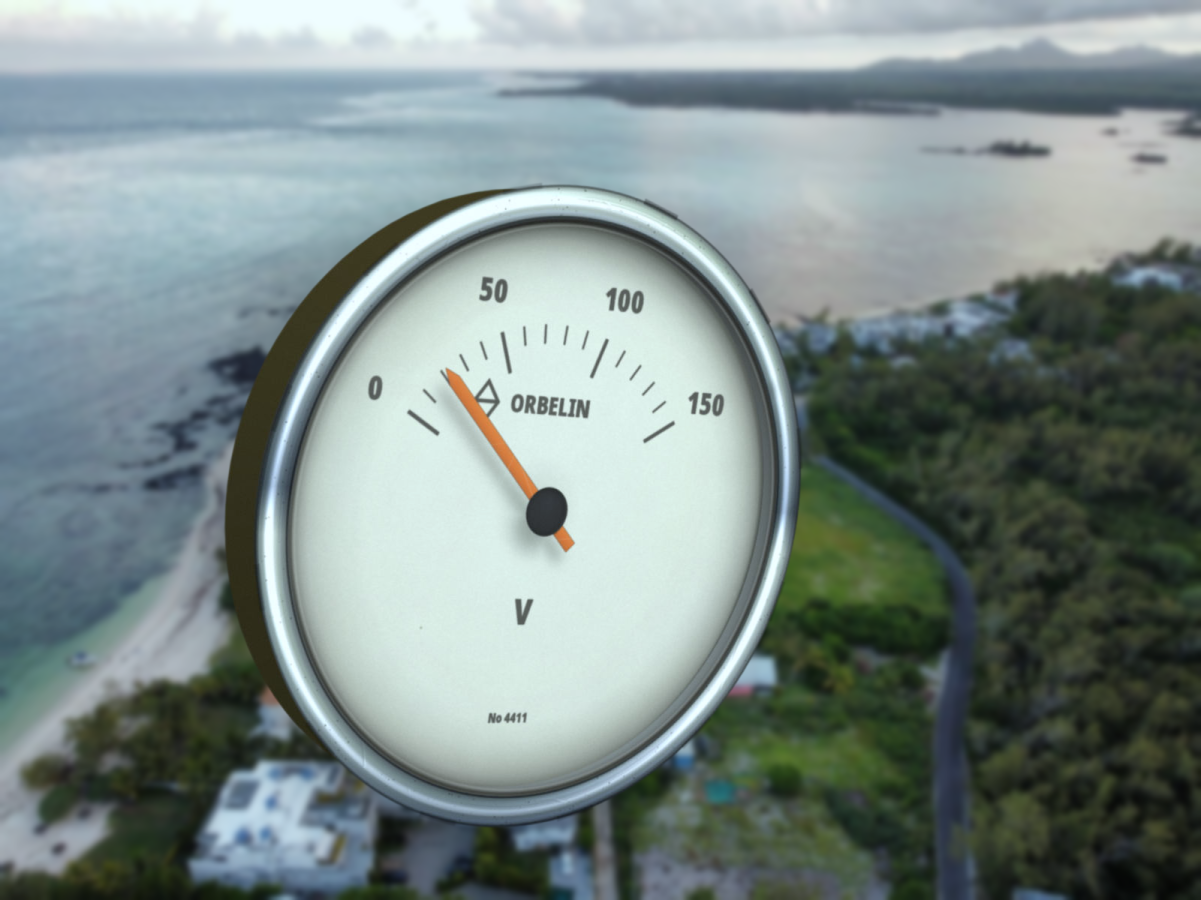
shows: 20 V
